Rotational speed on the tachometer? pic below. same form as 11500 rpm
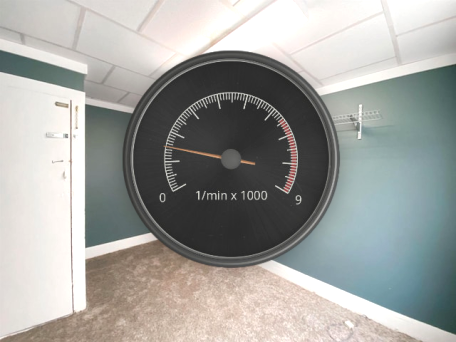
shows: 1500 rpm
